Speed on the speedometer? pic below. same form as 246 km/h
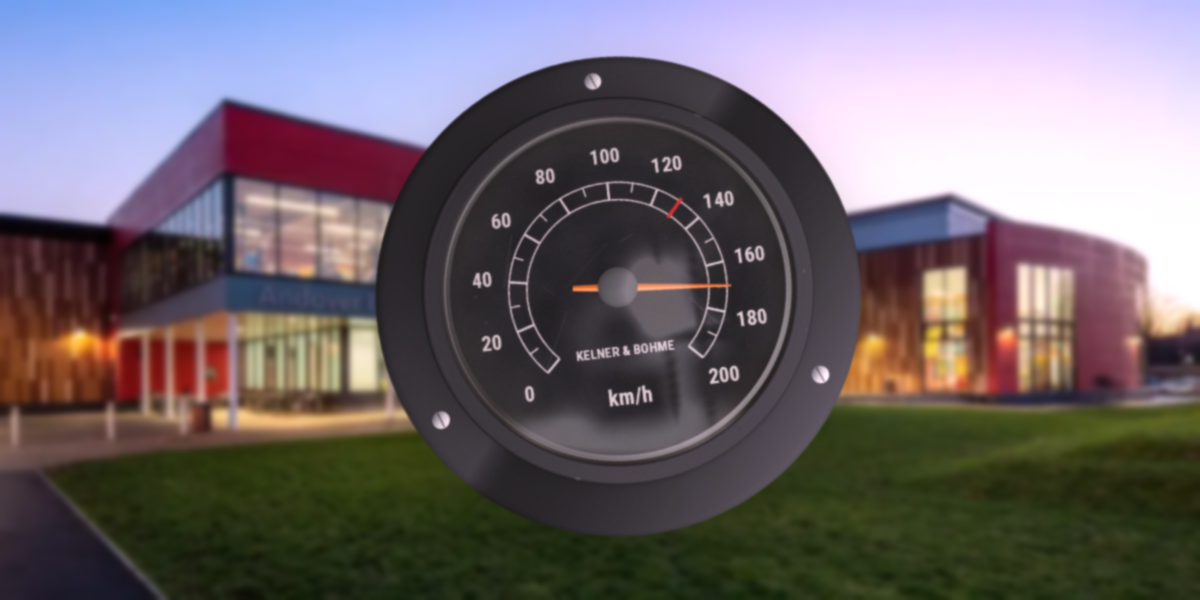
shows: 170 km/h
